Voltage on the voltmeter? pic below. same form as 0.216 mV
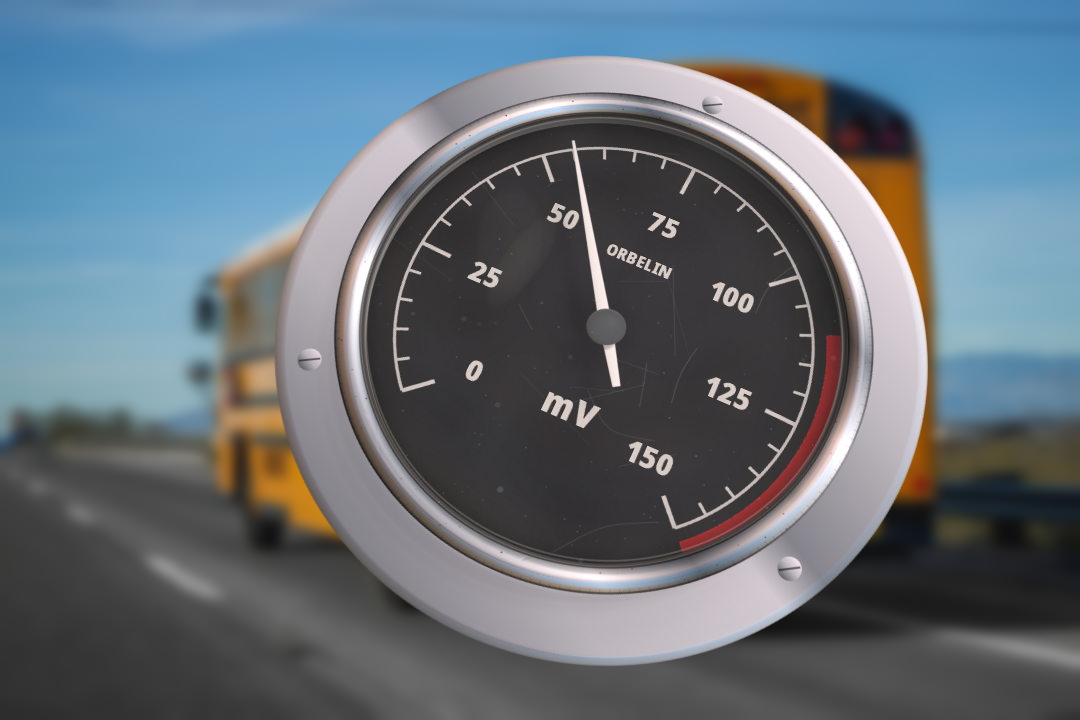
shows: 55 mV
